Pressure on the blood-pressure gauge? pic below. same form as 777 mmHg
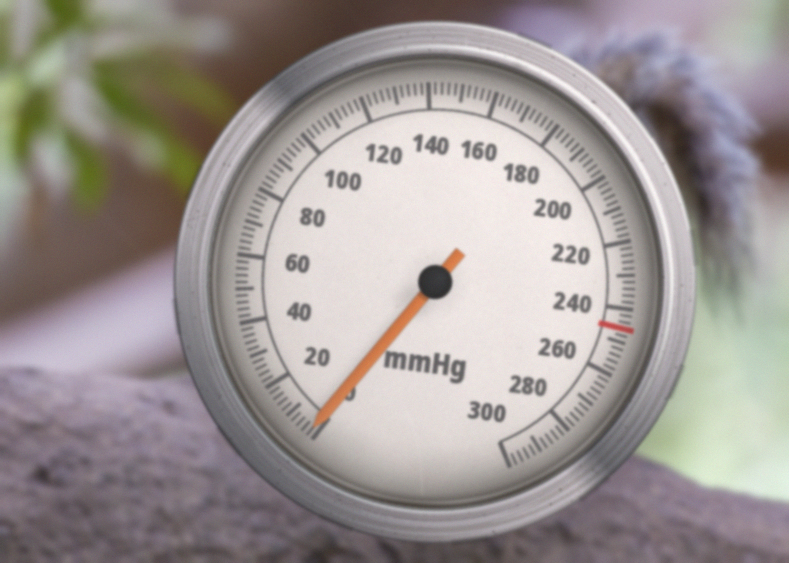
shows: 2 mmHg
